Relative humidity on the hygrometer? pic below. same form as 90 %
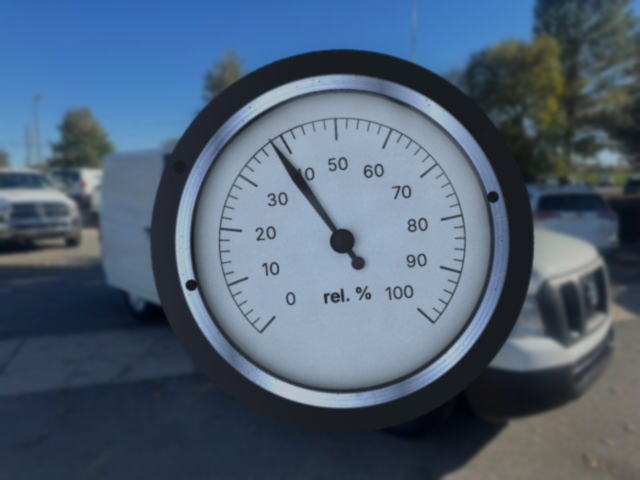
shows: 38 %
